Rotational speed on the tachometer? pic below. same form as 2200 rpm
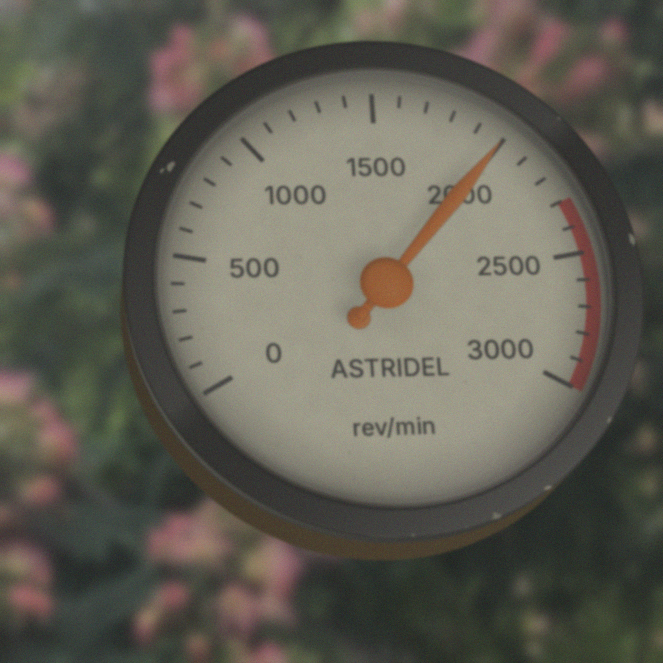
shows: 2000 rpm
